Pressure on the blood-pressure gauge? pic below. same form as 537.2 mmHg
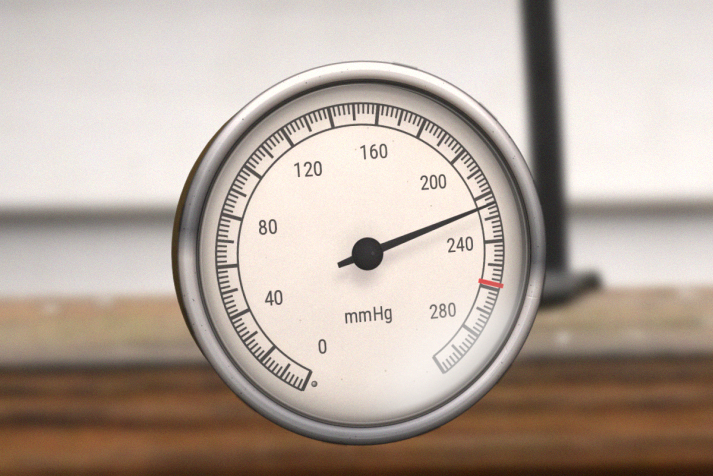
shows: 224 mmHg
